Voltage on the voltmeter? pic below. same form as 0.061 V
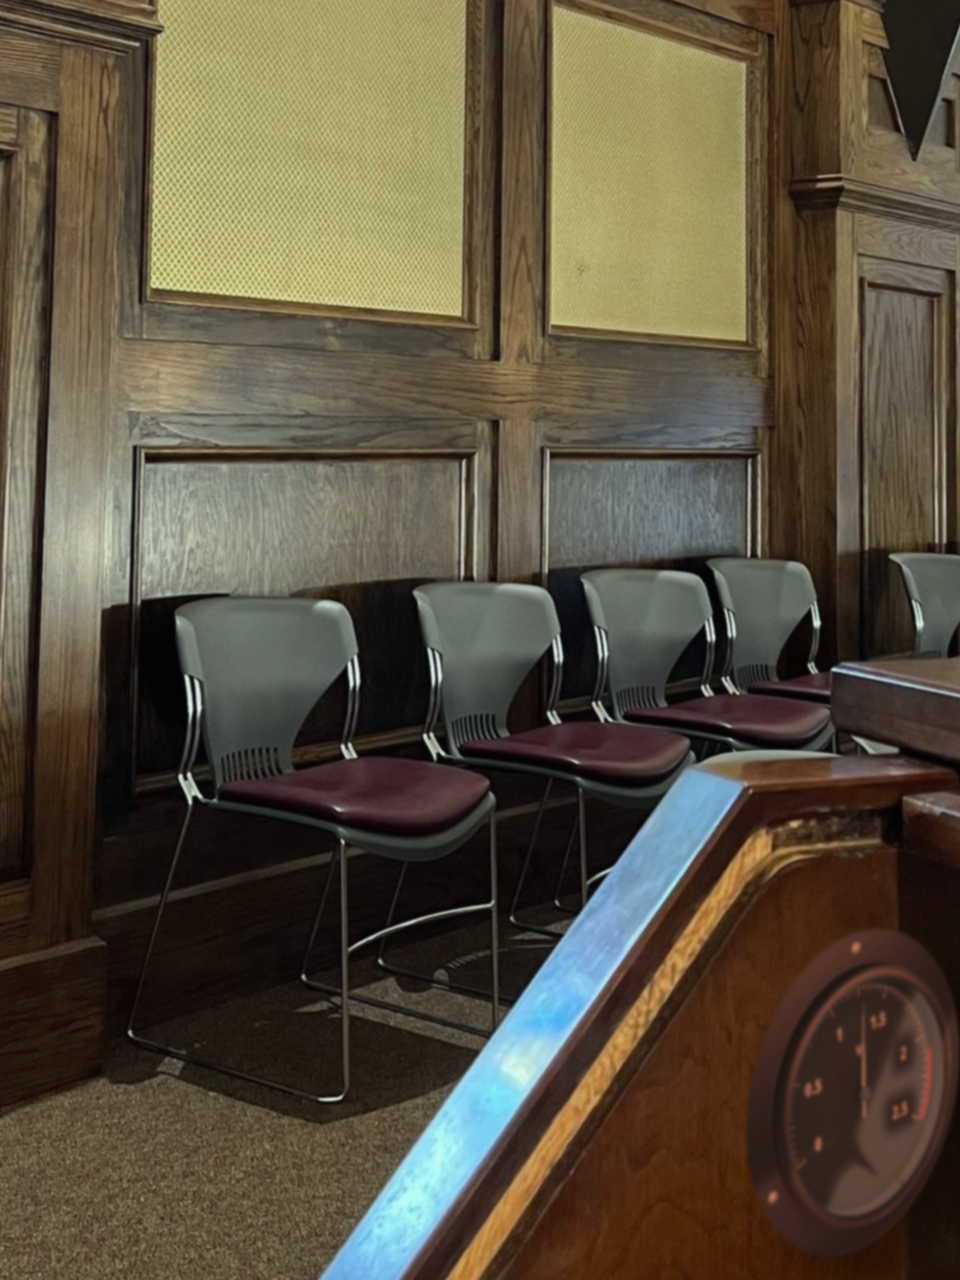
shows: 1.25 V
